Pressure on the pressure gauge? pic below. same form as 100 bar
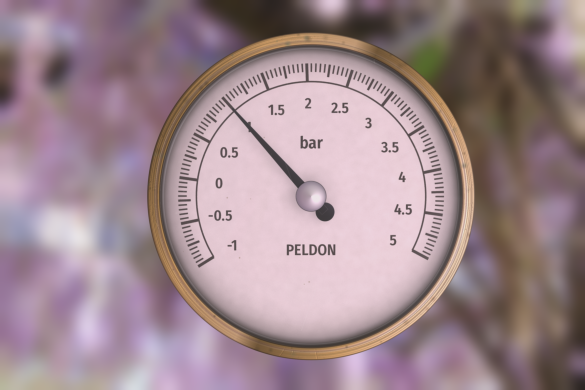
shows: 1 bar
